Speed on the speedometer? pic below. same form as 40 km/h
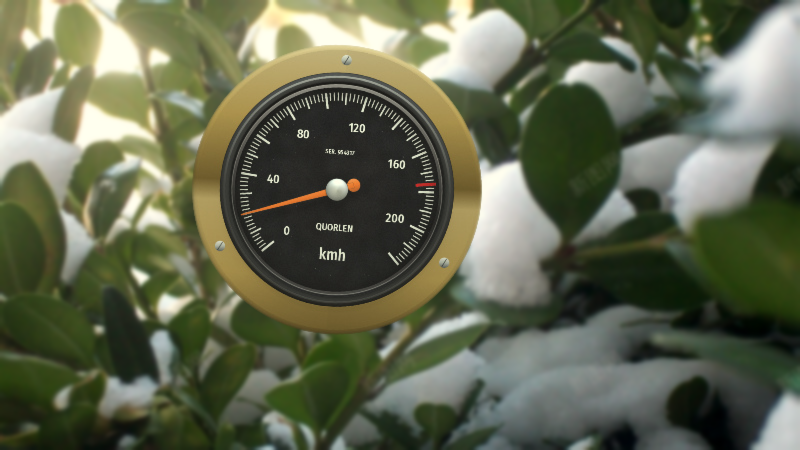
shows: 20 km/h
